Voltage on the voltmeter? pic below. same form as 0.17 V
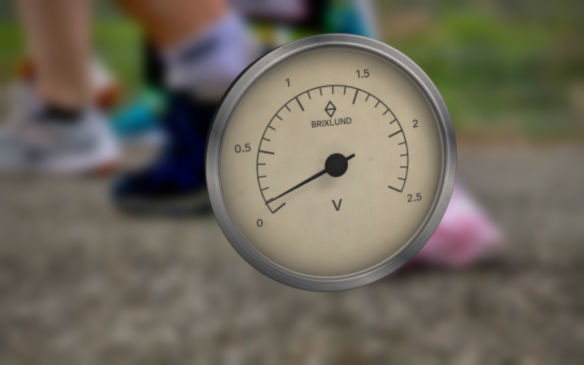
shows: 0.1 V
